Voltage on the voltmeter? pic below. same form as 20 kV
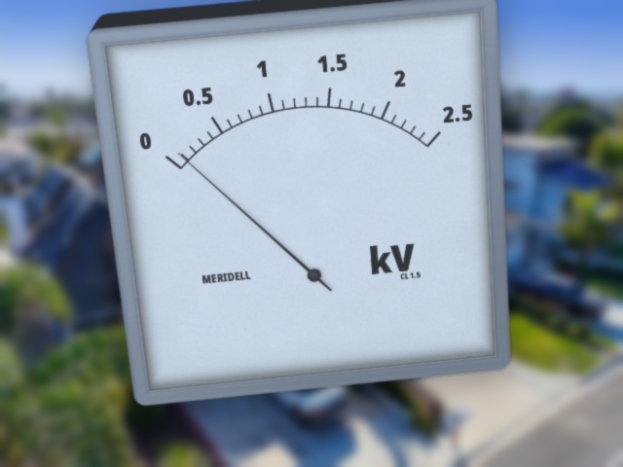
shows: 0.1 kV
